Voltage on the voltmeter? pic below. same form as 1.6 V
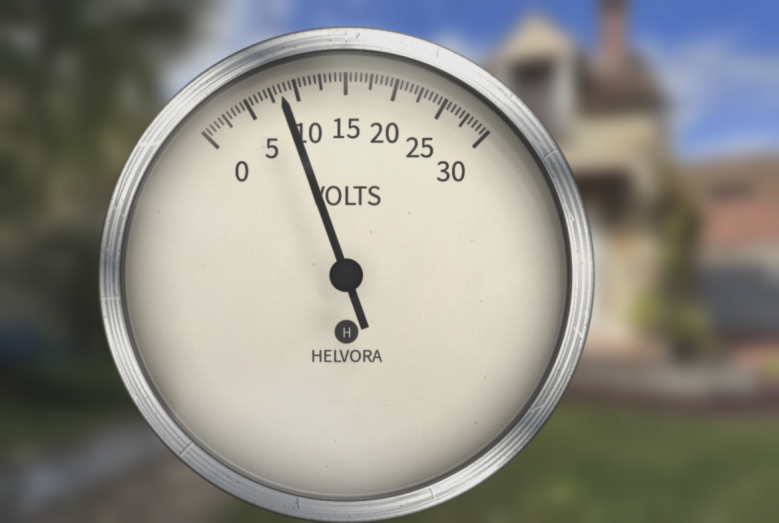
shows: 8.5 V
